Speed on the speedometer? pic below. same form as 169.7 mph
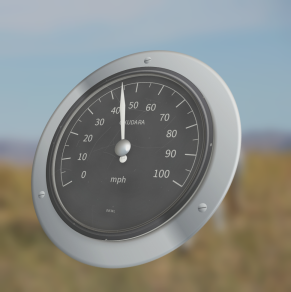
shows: 45 mph
